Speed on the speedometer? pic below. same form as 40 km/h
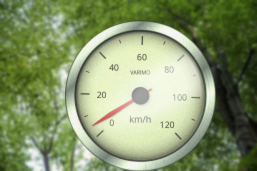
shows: 5 km/h
